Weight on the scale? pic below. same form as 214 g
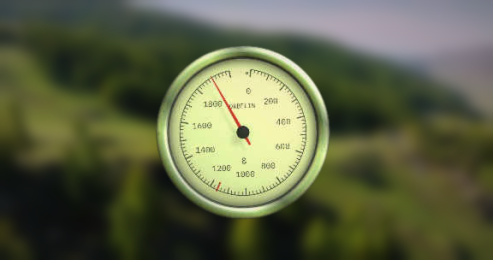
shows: 1900 g
